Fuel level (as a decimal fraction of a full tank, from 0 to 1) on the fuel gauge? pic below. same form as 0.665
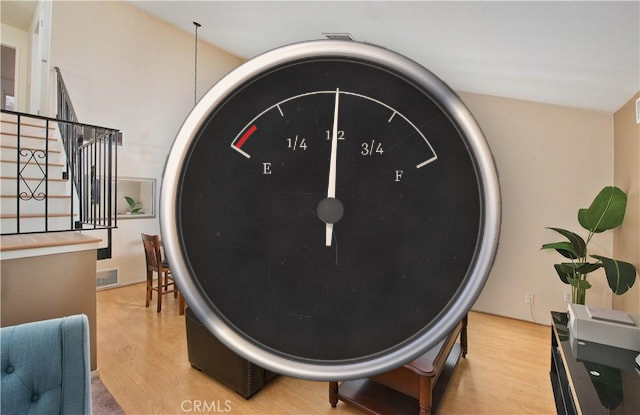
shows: 0.5
